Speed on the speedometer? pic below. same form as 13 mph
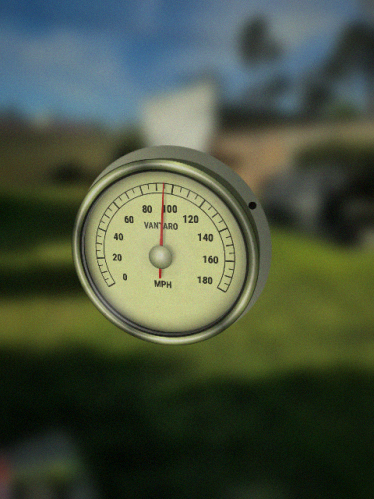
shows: 95 mph
